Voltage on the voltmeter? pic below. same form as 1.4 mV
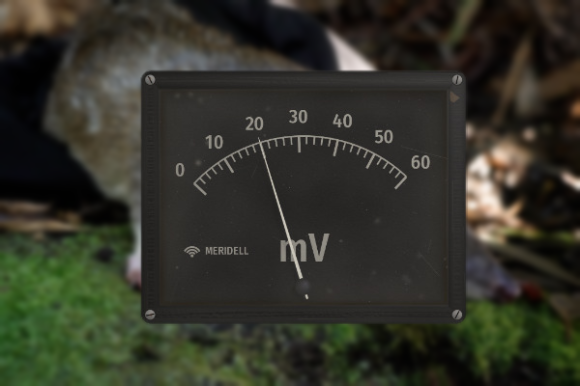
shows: 20 mV
